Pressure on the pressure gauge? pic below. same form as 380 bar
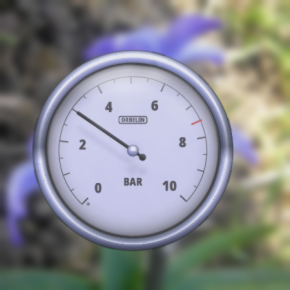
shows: 3 bar
